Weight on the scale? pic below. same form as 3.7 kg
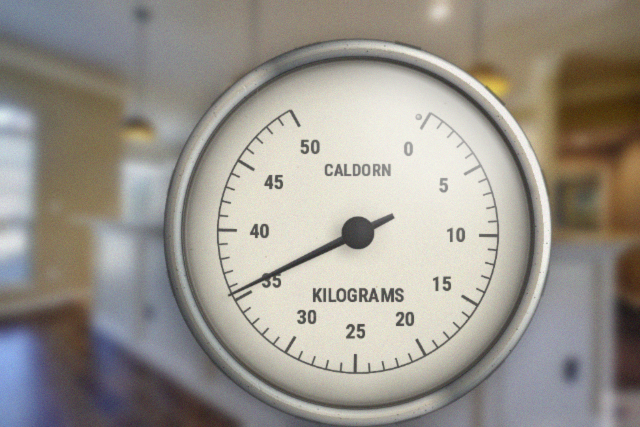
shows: 35.5 kg
